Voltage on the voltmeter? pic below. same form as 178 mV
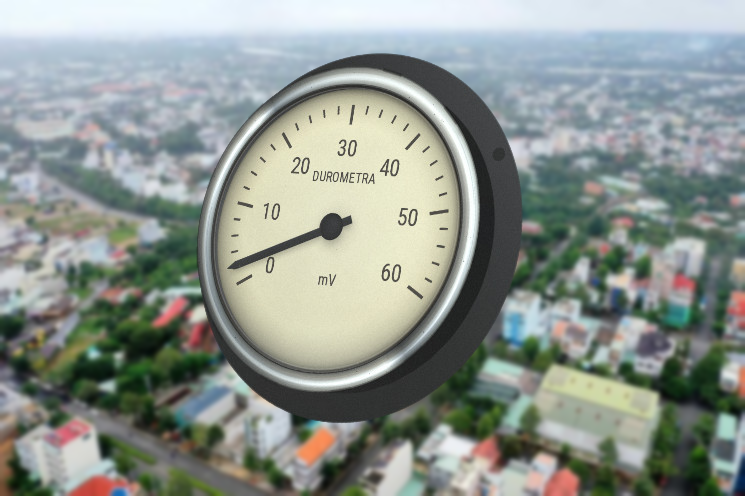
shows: 2 mV
